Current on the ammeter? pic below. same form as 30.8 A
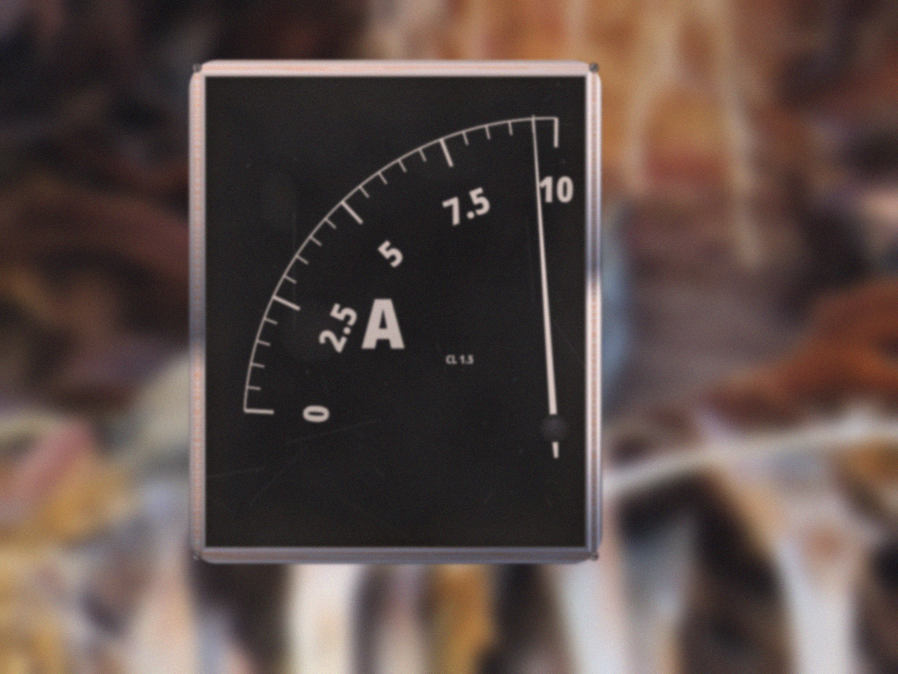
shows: 9.5 A
